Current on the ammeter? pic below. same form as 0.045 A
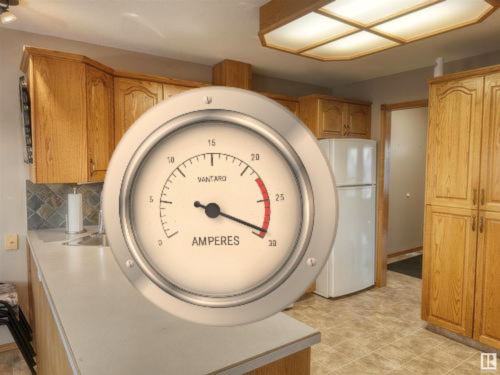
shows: 29 A
